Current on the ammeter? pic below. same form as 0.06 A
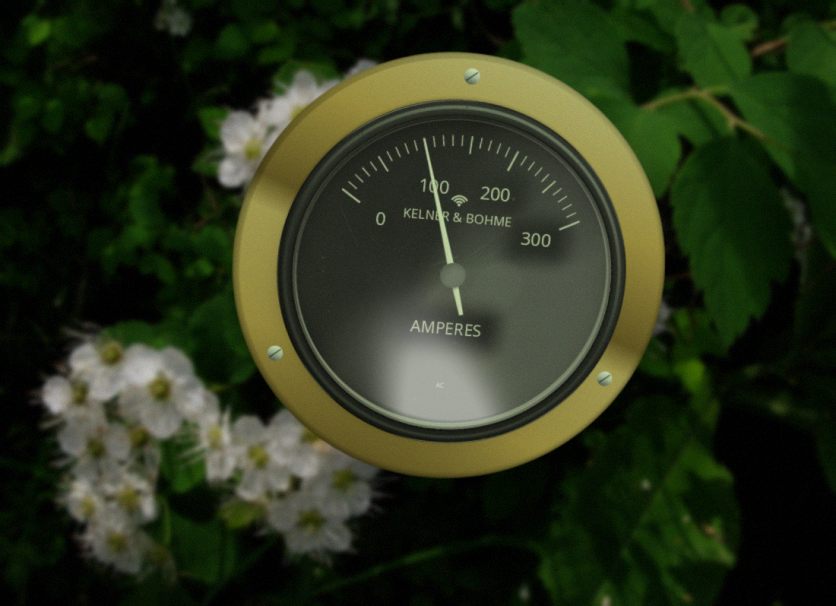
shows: 100 A
